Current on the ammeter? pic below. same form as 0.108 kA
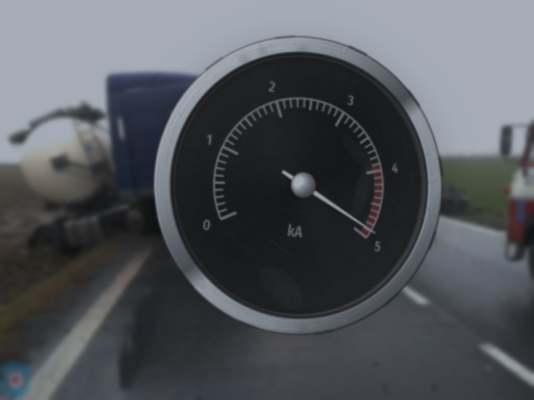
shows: 4.9 kA
